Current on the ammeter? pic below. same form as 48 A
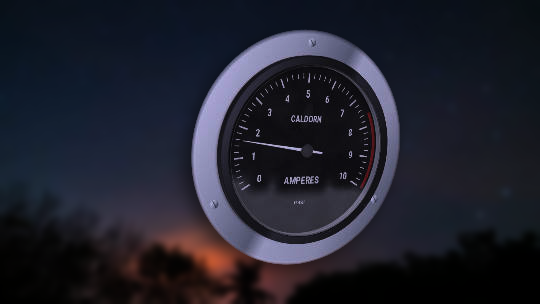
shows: 1.6 A
